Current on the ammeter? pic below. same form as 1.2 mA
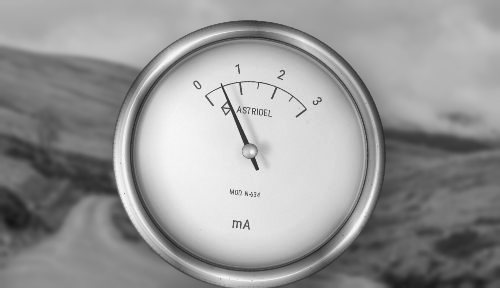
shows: 0.5 mA
